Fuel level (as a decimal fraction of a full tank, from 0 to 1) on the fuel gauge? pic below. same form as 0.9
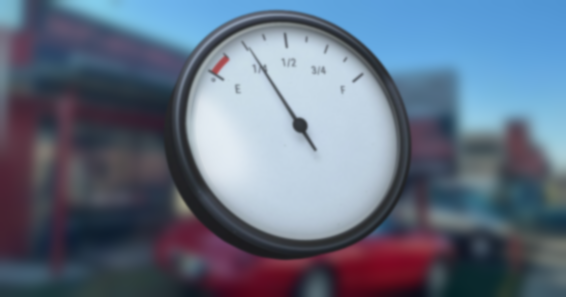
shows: 0.25
